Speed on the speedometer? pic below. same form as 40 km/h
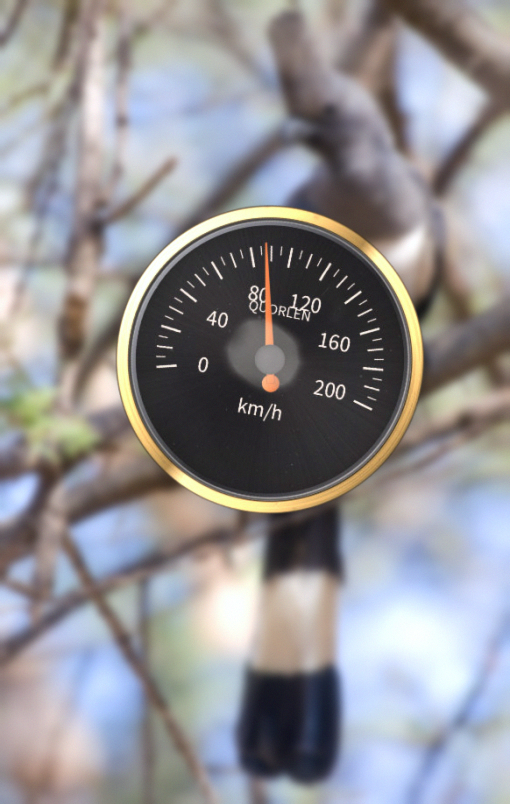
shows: 87.5 km/h
